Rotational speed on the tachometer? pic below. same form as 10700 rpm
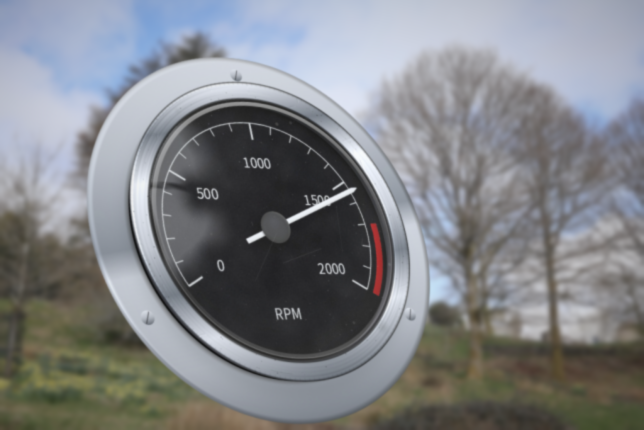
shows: 1550 rpm
